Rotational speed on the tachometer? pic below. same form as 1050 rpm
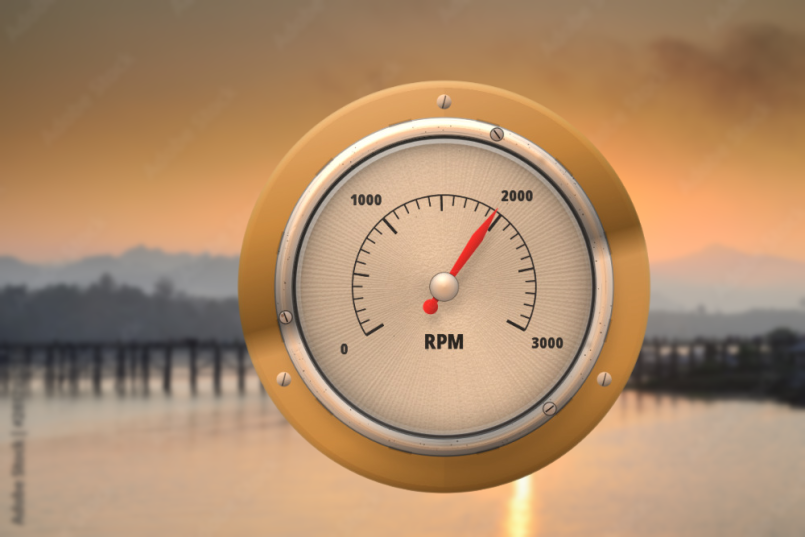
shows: 1950 rpm
